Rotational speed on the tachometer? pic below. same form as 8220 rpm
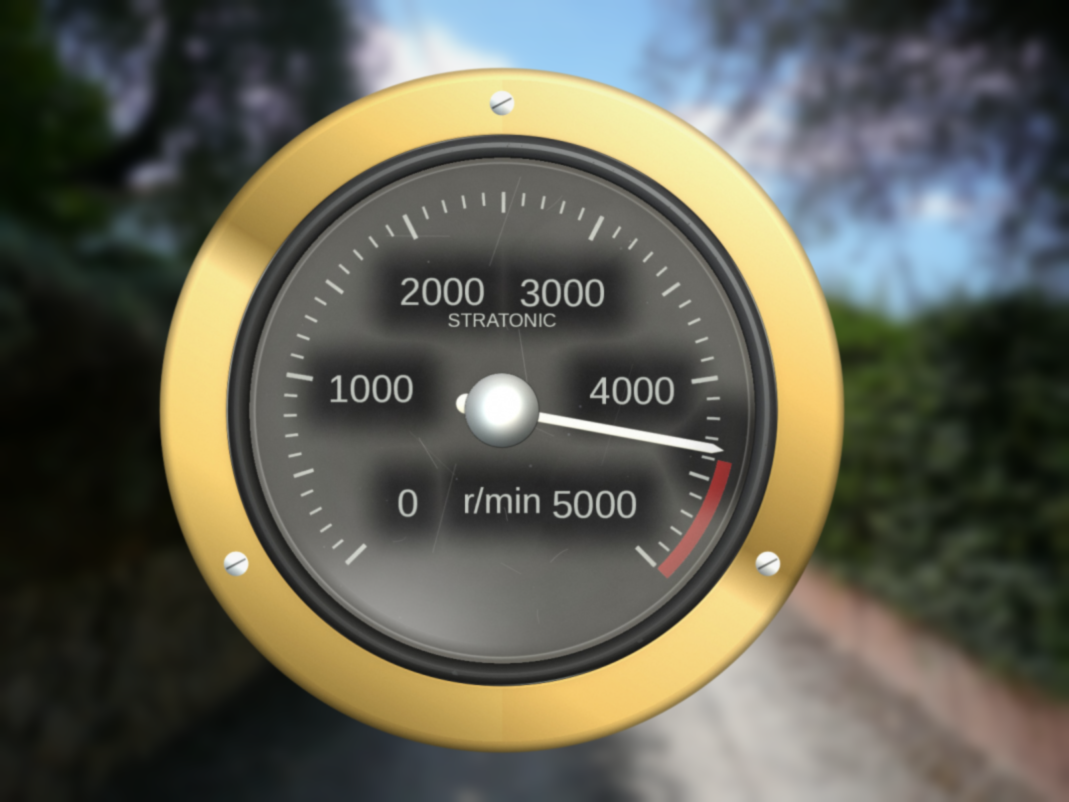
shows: 4350 rpm
